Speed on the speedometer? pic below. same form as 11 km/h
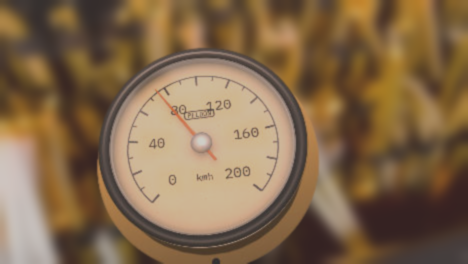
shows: 75 km/h
